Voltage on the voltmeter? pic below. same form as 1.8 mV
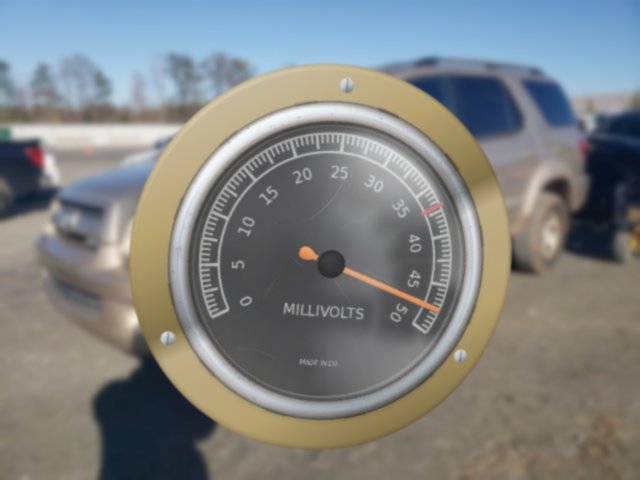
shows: 47.5 mV
